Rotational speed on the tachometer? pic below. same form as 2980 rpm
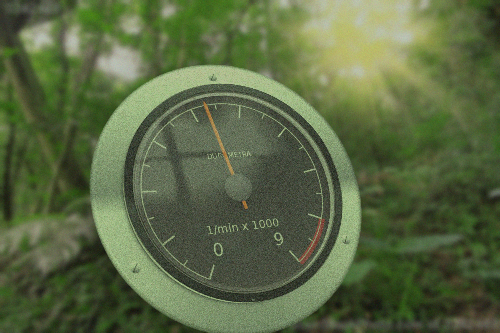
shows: 4250 rpm
